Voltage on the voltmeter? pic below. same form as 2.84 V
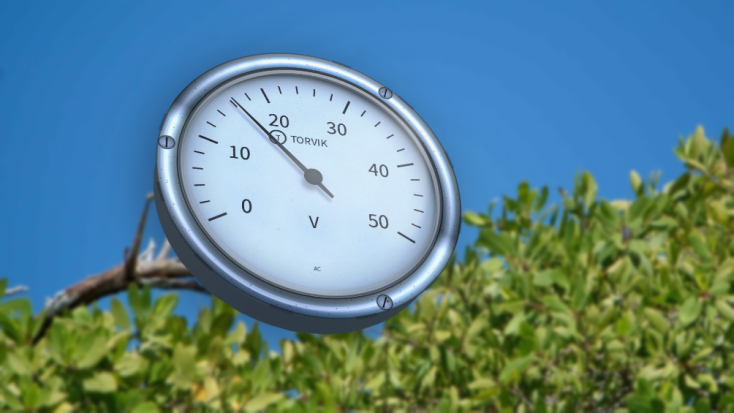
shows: 16 V
